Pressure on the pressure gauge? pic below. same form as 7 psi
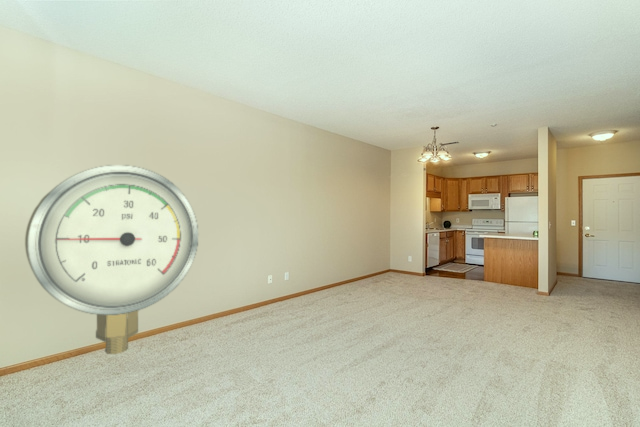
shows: 10 psi
